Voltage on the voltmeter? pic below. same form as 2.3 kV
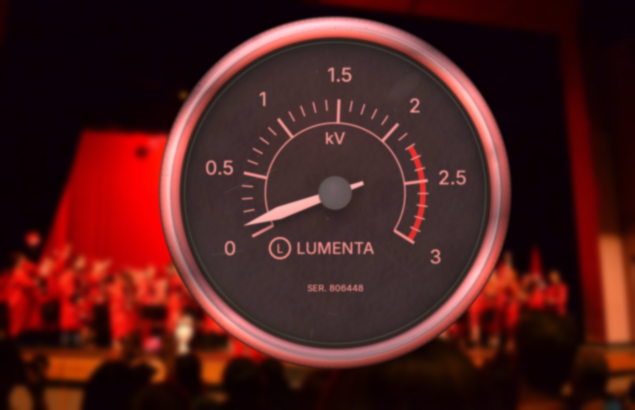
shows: 0.1 kV
